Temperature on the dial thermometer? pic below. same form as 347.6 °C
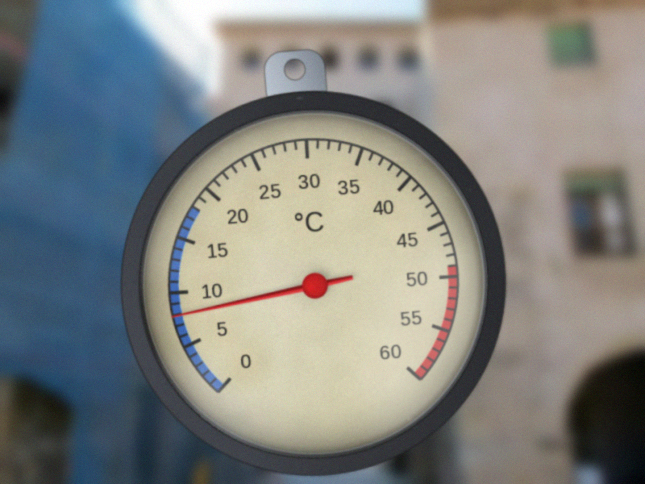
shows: 8 °C
